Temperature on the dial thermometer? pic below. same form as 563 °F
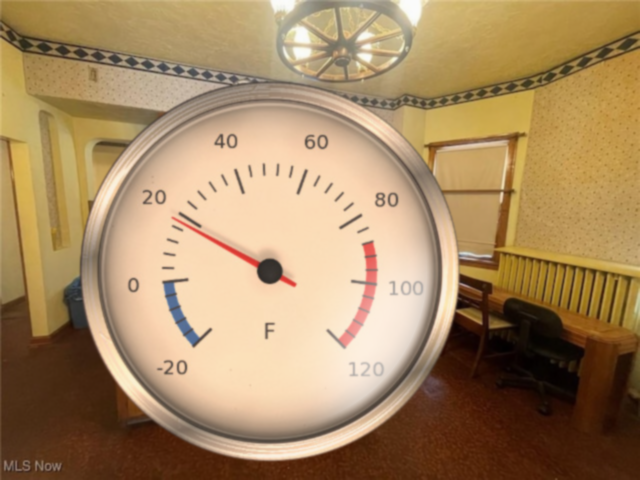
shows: 18 °F
